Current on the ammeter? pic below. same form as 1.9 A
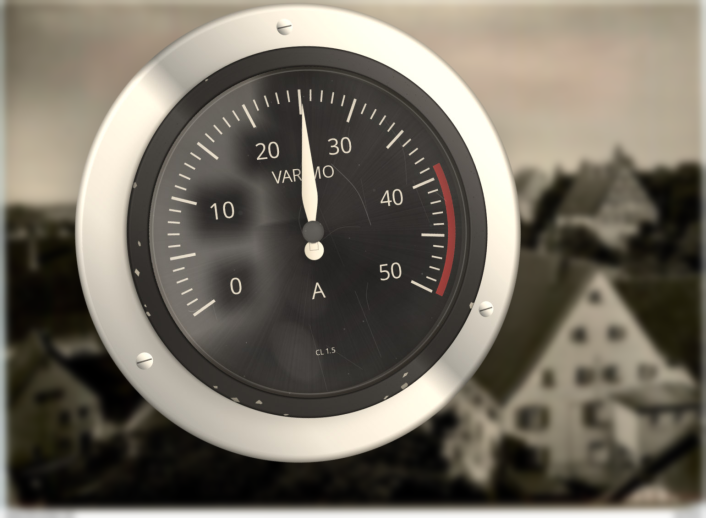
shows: 25 A
